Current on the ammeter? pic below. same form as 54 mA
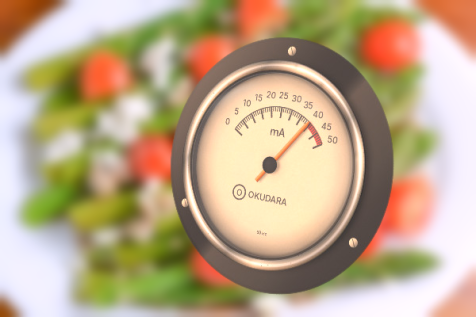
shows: 40 mA
